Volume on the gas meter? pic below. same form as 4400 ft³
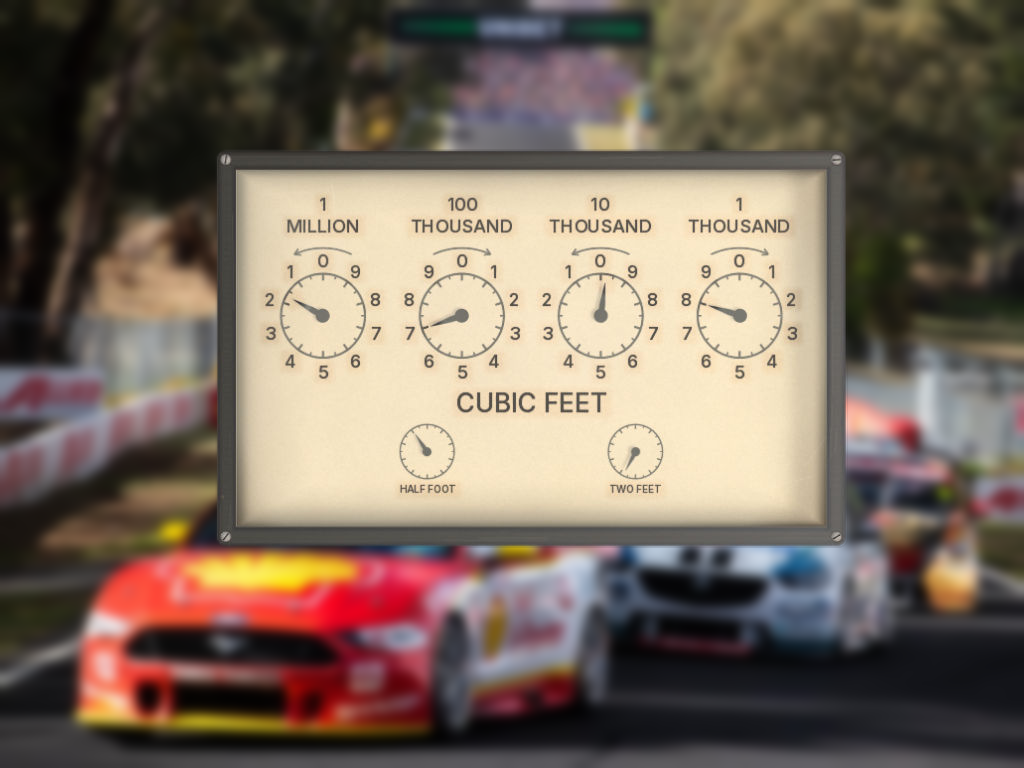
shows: 169800 ft³
